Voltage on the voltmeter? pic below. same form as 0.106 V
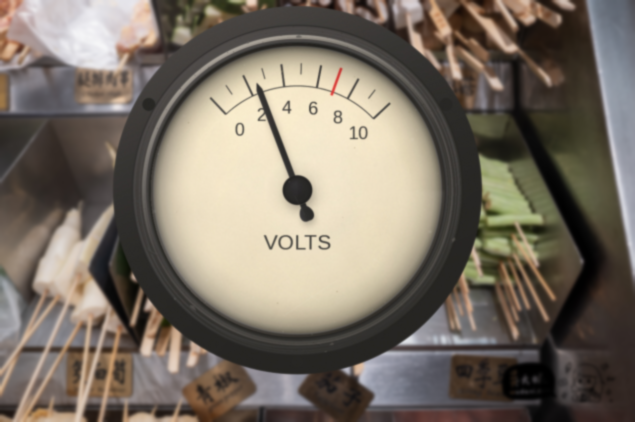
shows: 2.5 V
